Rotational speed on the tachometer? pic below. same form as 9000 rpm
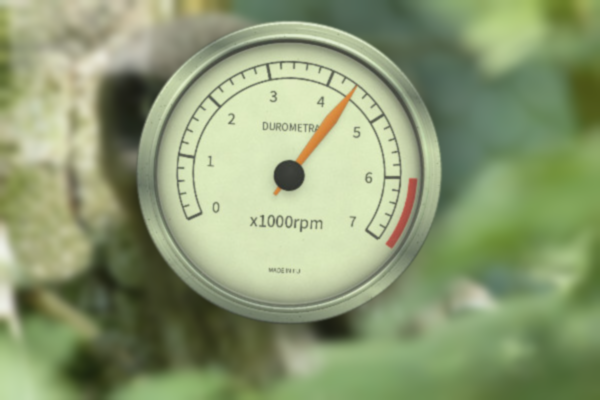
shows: 4400 rpm
